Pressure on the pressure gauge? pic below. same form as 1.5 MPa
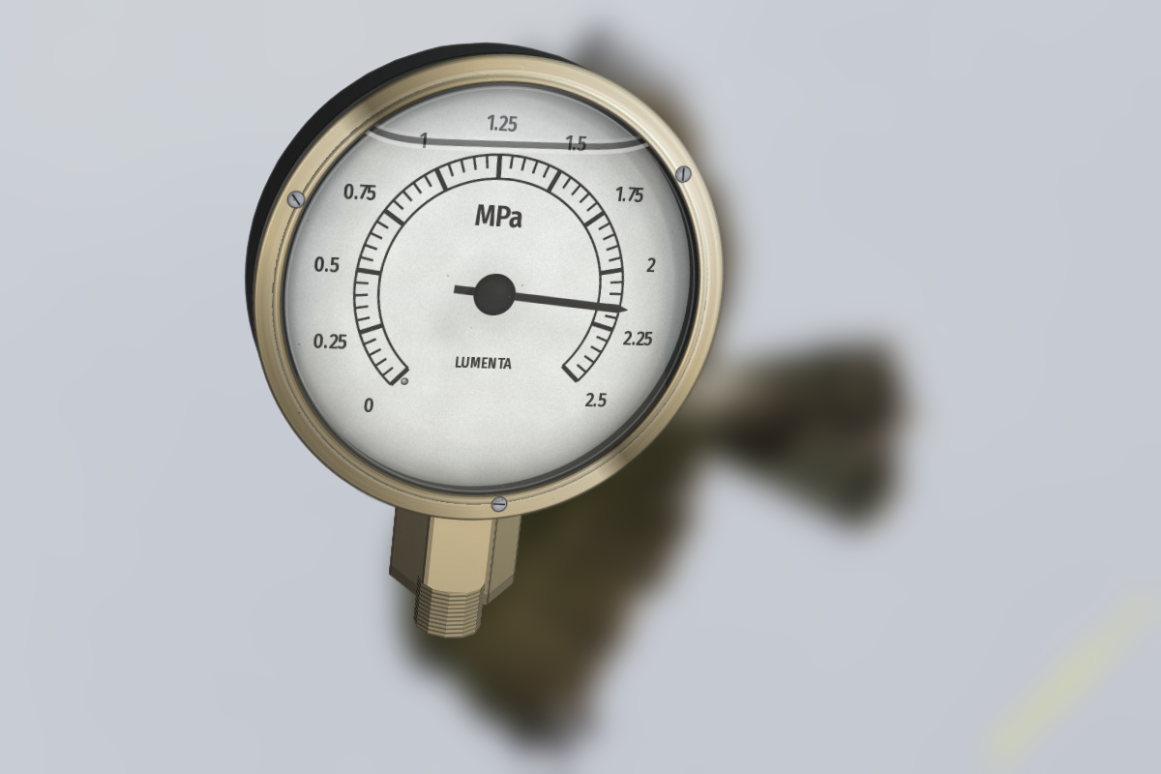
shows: 2.15 MPa
